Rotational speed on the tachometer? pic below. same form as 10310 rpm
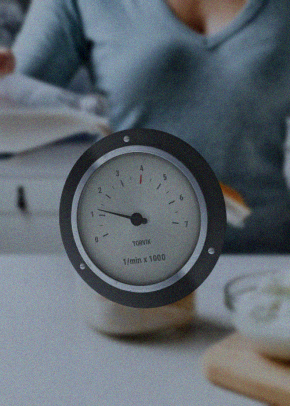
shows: 1250 rpm
